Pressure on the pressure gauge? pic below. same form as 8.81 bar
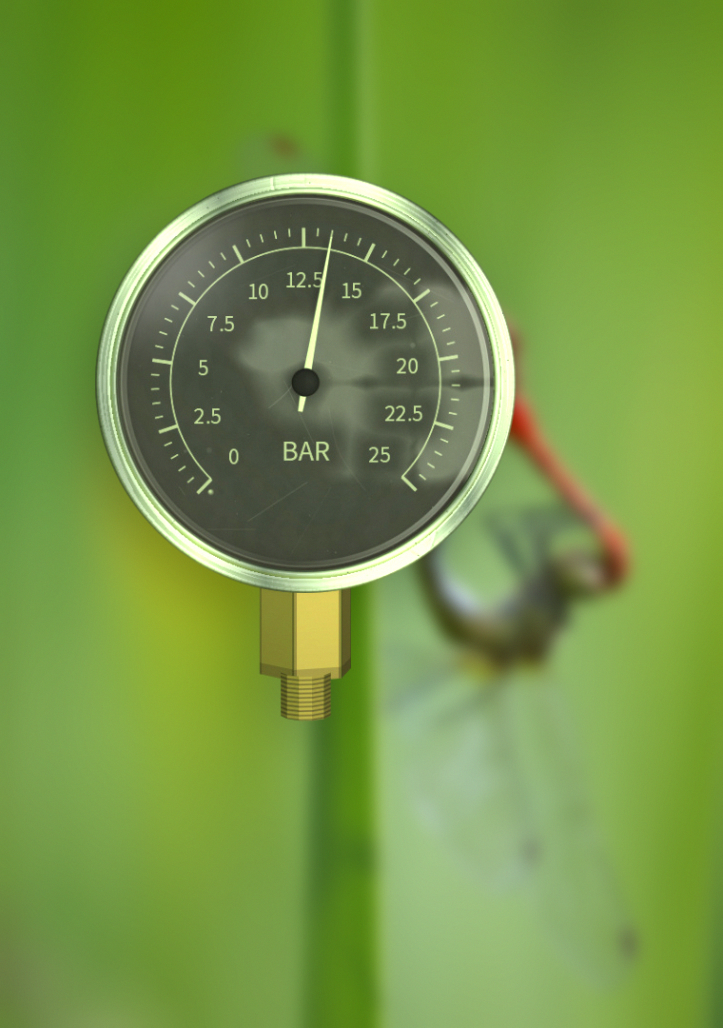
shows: 13.5 bar
